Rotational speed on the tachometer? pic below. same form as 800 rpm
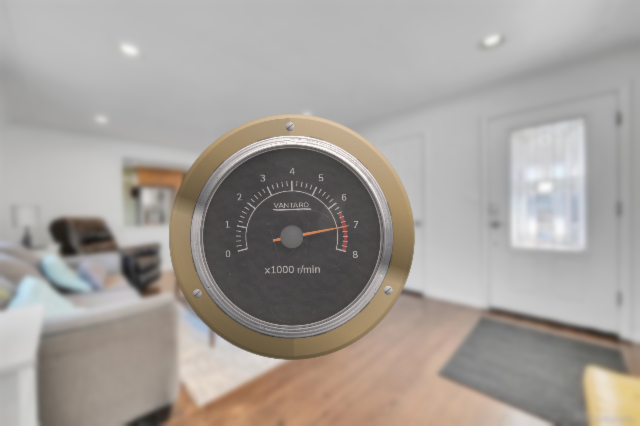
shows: 7000 rpm
